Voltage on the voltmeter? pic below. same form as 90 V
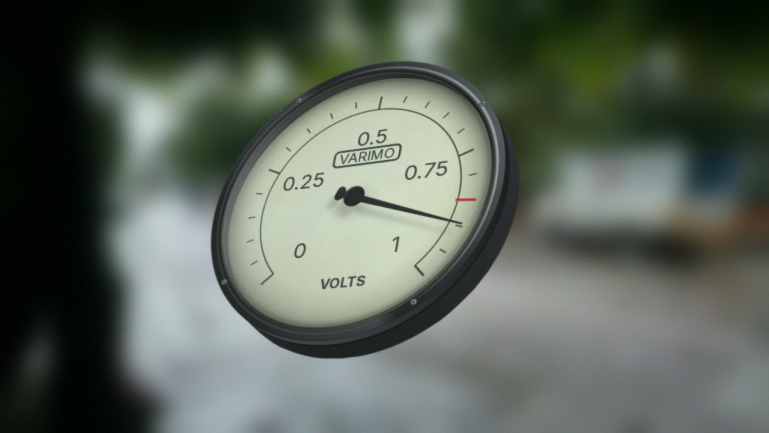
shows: 0.9 V
